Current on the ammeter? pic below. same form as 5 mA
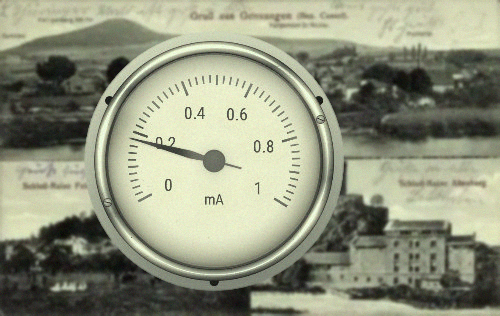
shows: 0.18 mA
